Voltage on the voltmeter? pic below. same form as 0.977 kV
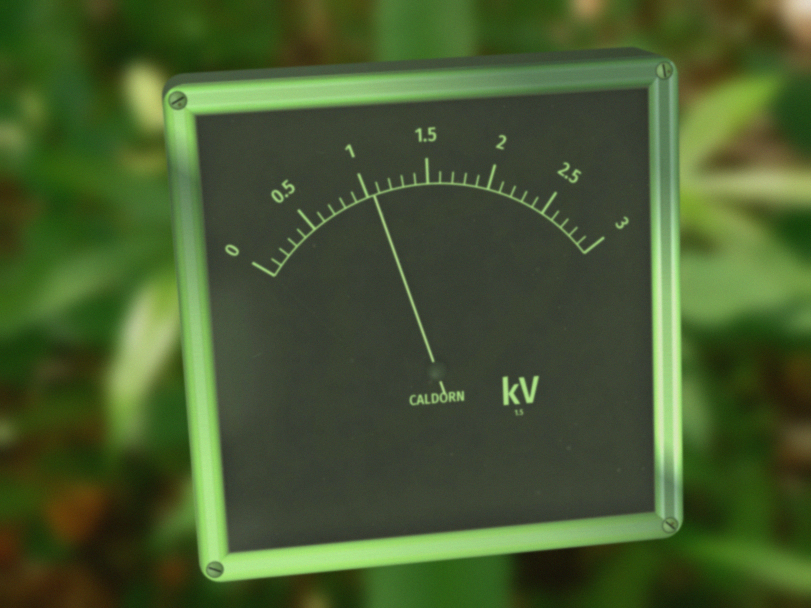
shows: 1.05 kV
